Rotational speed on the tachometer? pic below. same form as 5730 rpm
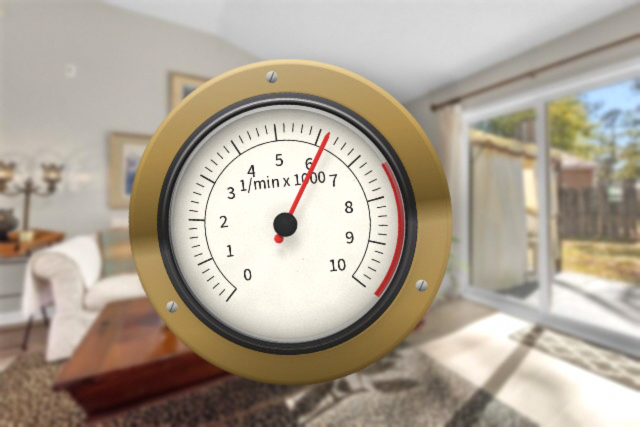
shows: 6200 rpm
